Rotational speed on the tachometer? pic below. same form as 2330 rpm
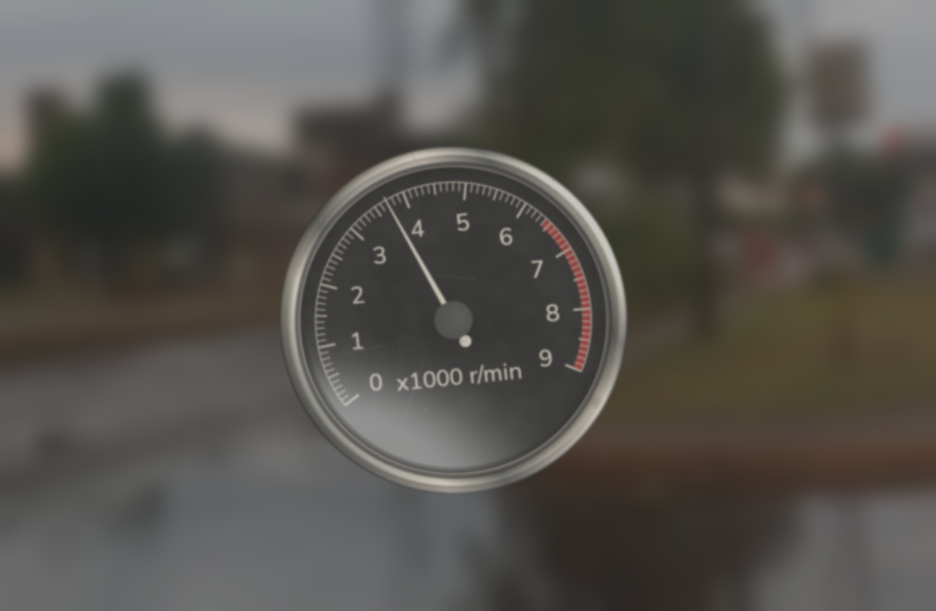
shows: 3700 rpm
